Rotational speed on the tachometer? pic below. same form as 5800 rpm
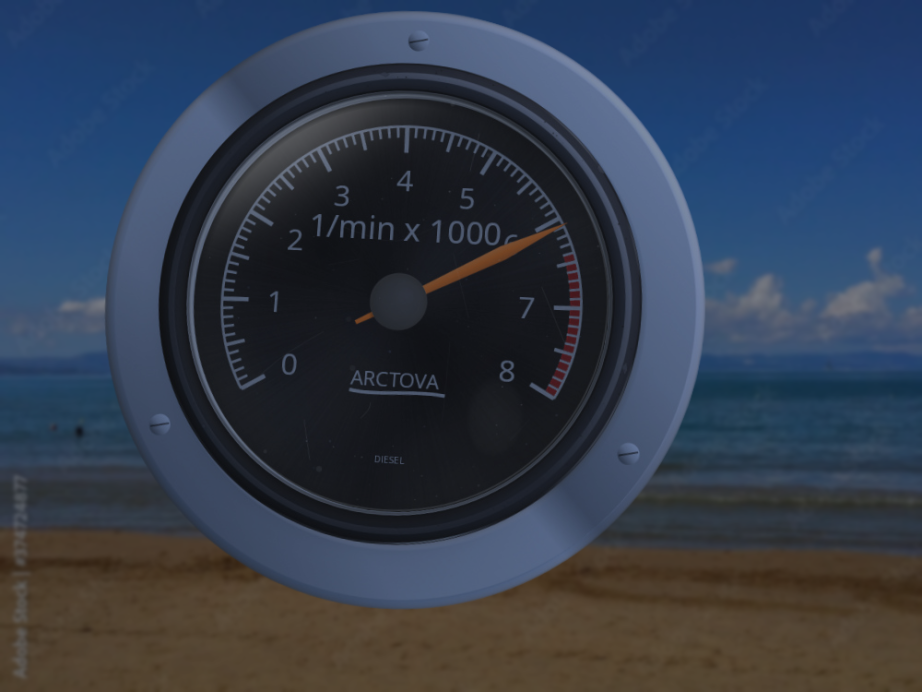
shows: 6100 rpm
